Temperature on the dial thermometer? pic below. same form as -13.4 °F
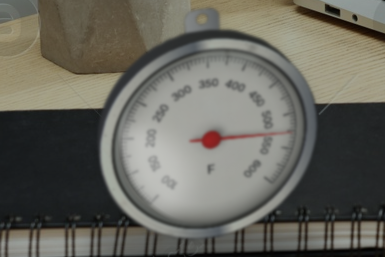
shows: 525 °F
